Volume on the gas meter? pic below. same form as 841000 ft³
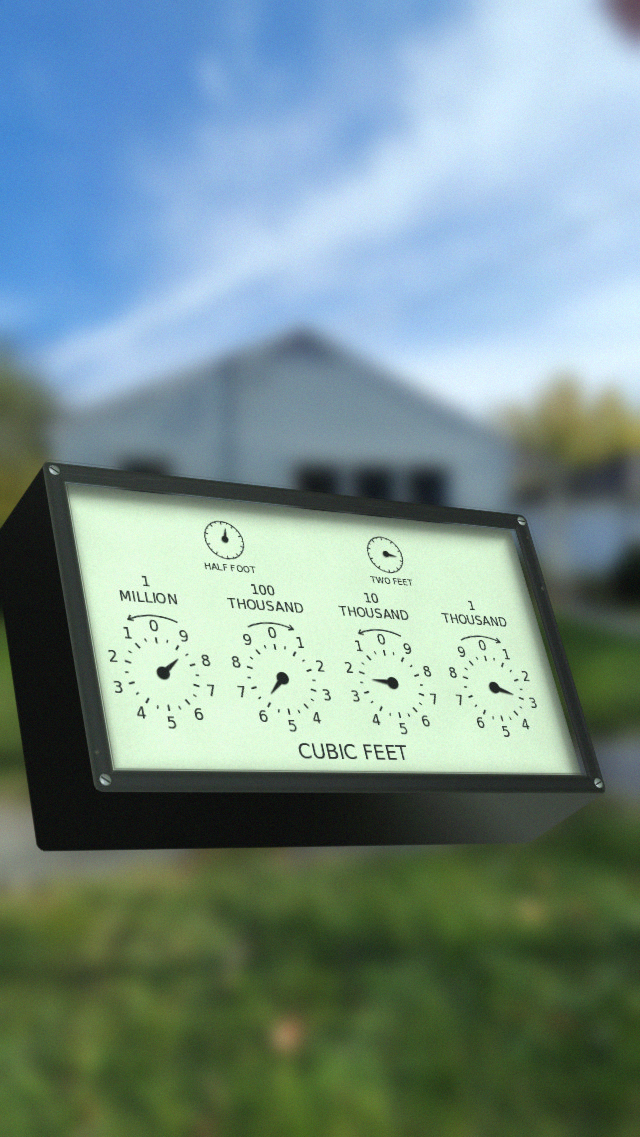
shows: 862300 ft³
